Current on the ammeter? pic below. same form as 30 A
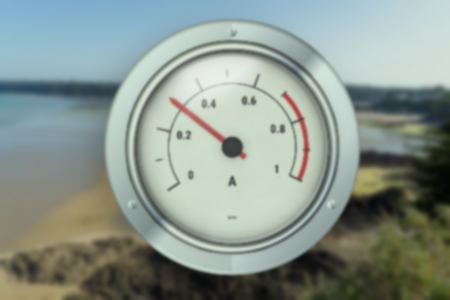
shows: 0.3 A
